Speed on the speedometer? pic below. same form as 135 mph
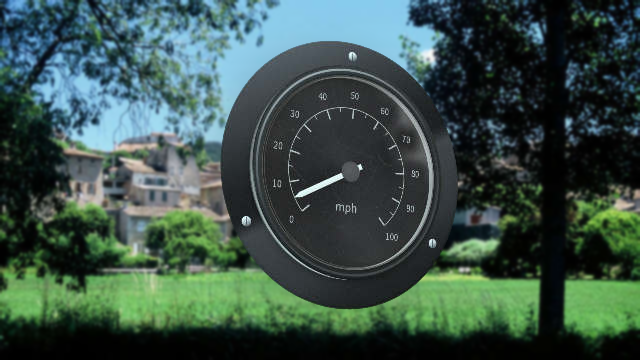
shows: 5 mph
